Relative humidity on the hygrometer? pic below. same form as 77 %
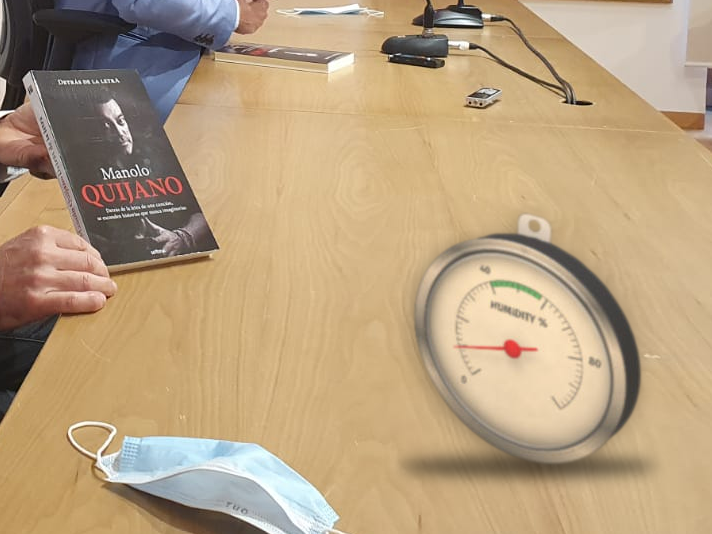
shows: 10 %
